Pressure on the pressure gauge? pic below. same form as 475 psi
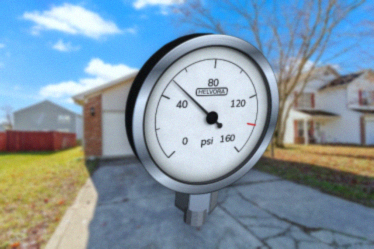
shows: 50 psi
